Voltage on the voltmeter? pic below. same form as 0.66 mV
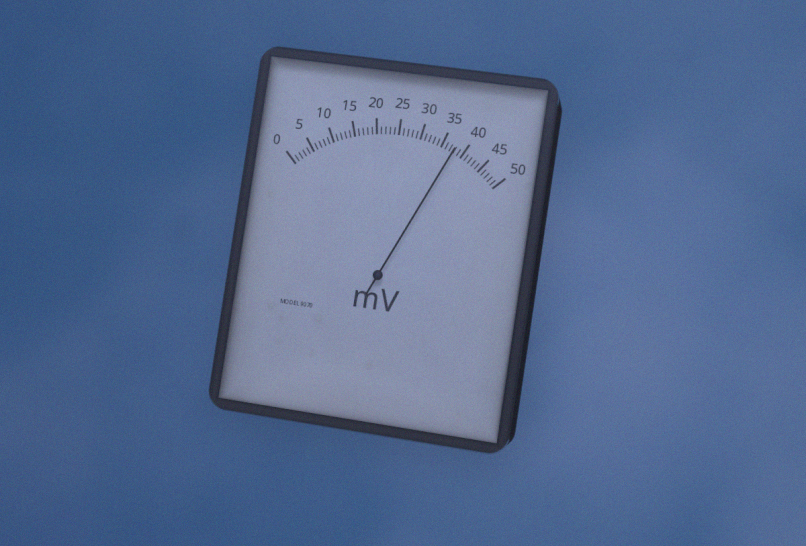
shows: 38 mV
